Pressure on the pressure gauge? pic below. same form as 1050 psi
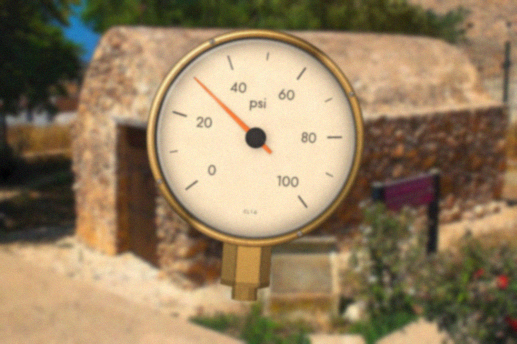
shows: 30 psi
